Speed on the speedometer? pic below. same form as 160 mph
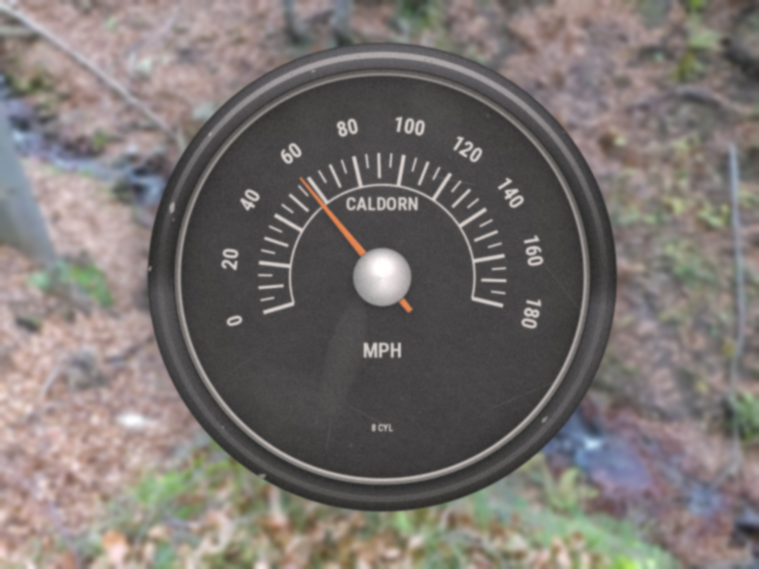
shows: 57.5 mph
